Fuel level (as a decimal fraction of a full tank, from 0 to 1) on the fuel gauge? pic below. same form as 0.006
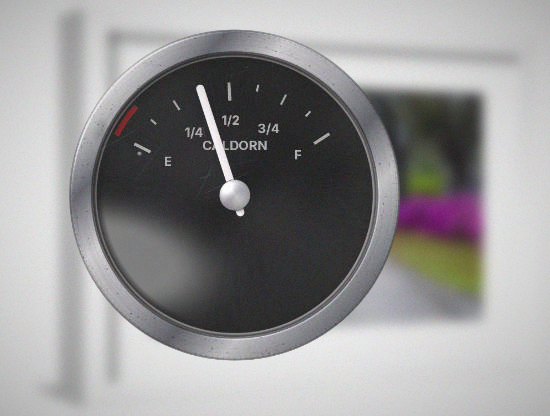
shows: 0.375
